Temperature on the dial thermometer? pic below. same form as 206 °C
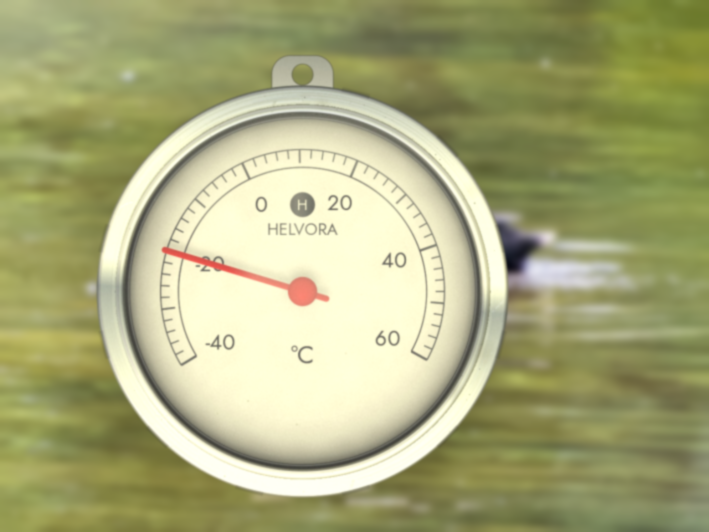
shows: -20 °C
